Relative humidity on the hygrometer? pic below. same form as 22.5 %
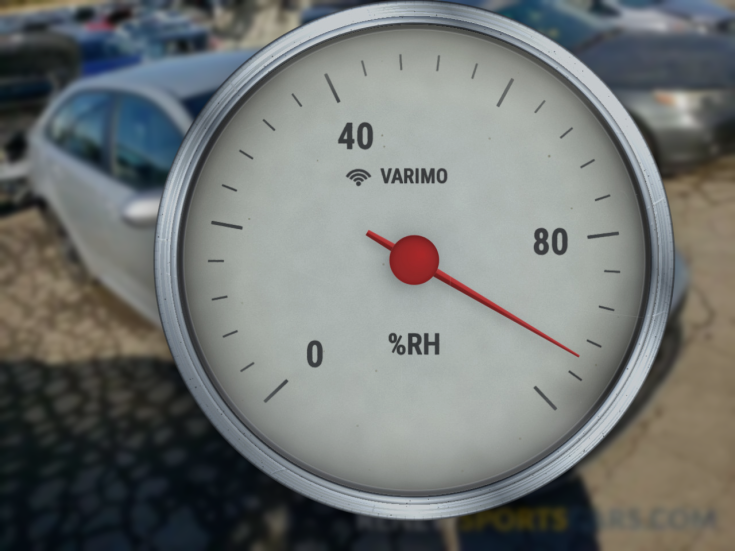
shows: 94 %
